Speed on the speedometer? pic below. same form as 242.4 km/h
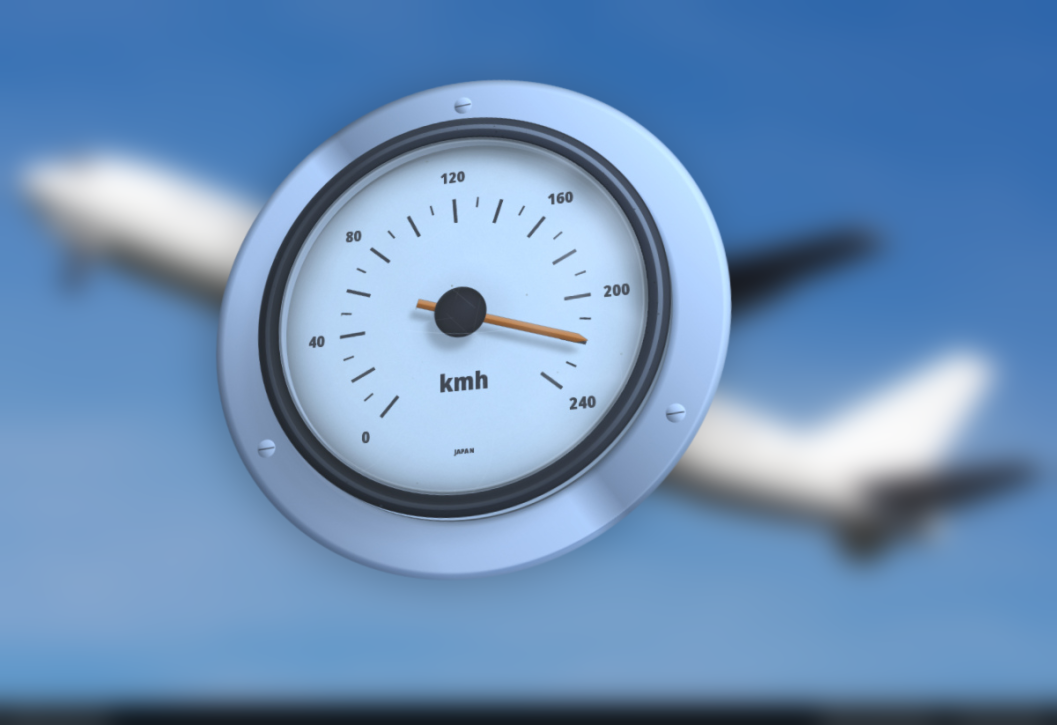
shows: 220 km/h
